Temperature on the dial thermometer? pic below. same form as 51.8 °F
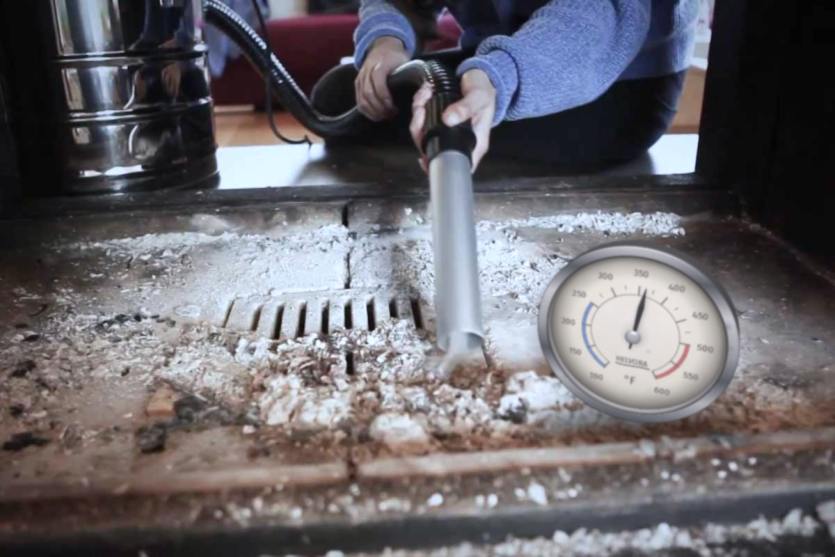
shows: 362.5 °F
